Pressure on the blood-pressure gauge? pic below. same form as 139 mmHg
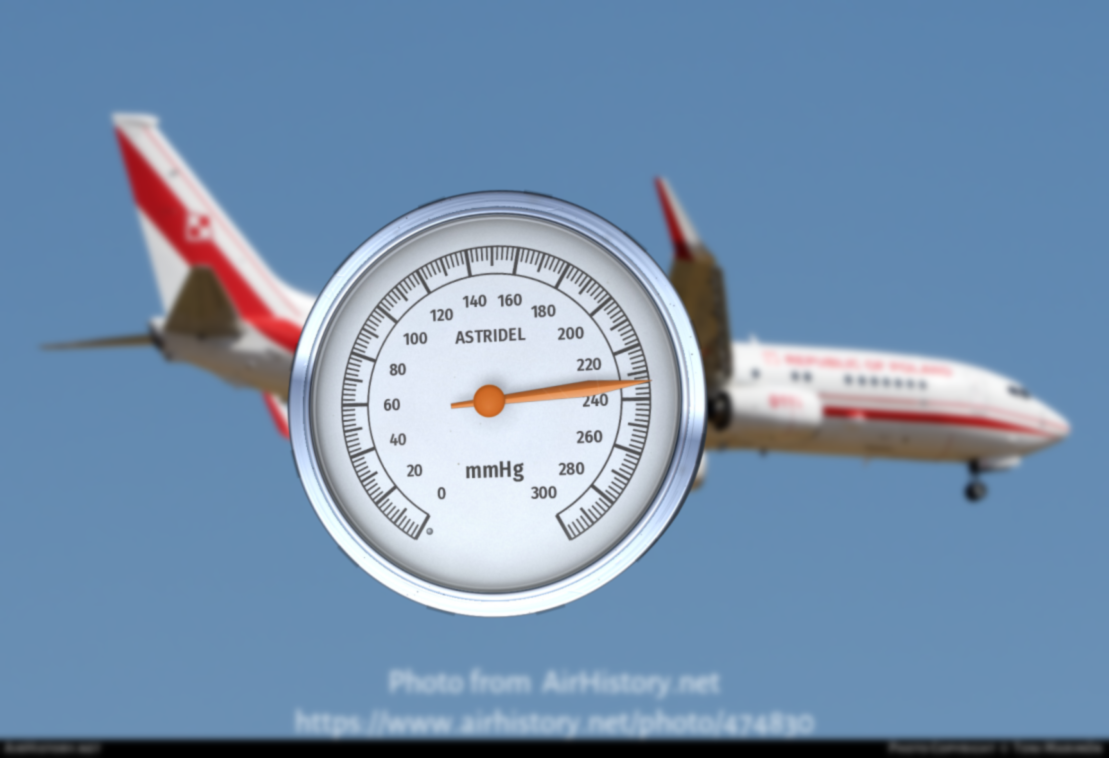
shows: 234 mmHg
